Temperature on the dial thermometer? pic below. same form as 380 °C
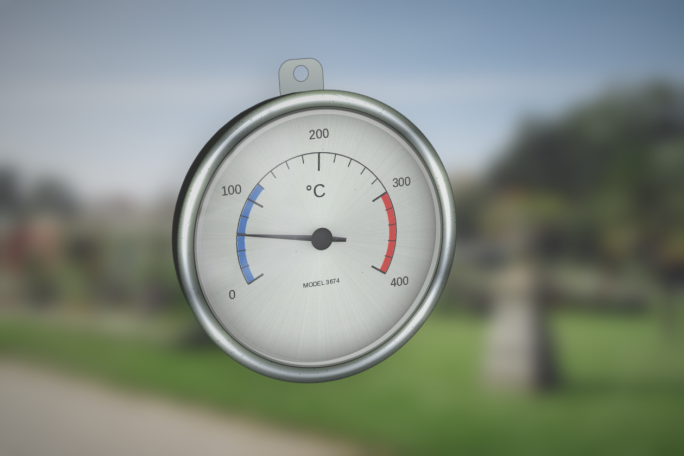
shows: 60 °C
